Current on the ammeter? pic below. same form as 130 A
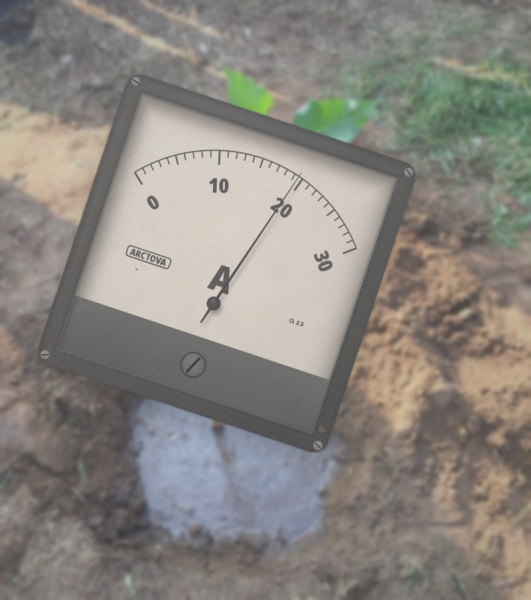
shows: 19.5 A
